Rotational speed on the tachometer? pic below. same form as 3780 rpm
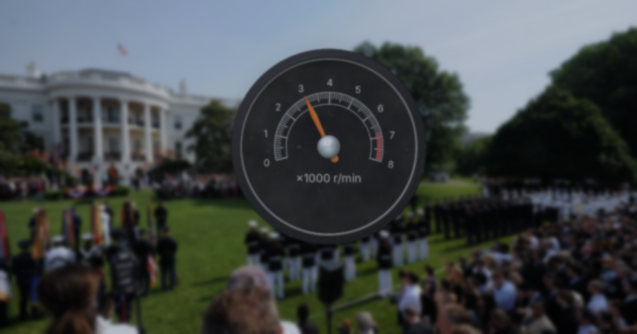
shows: 3000 rpm
